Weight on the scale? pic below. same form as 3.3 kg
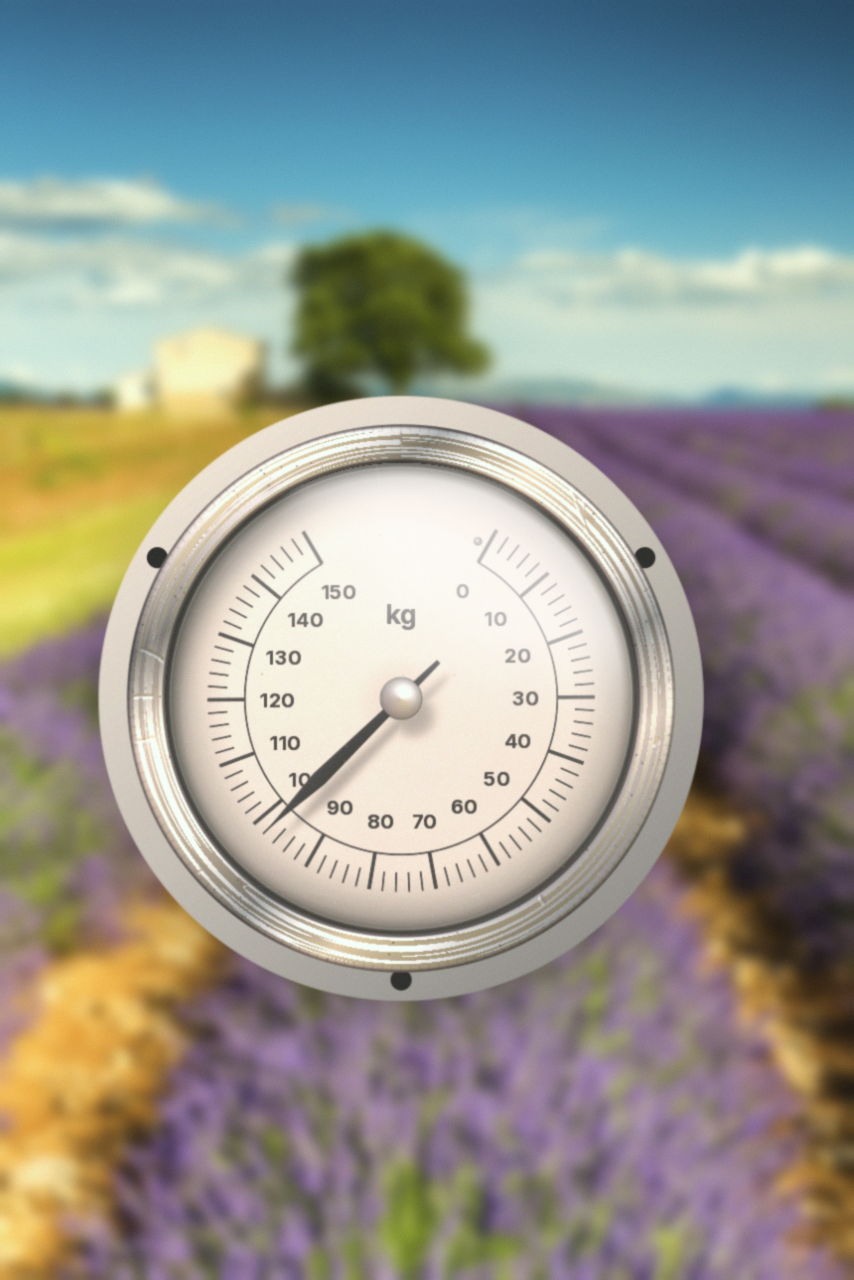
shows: 98 kg
